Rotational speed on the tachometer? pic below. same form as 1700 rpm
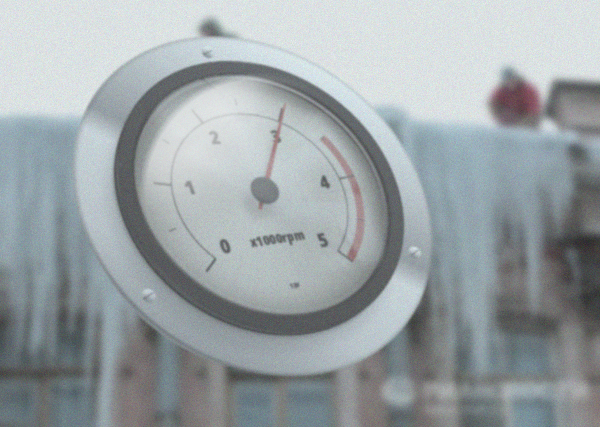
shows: 3000 rpm
